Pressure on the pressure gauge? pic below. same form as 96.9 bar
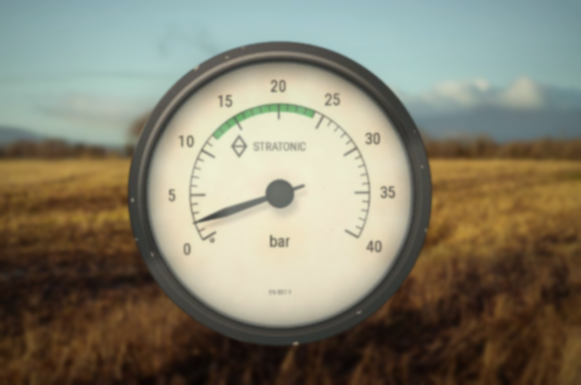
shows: 2 bar
